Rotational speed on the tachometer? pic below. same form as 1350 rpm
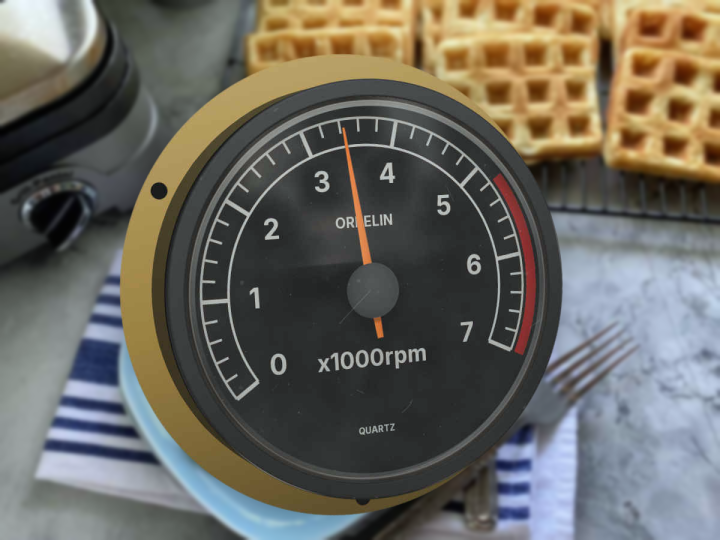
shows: 3400 rpm
